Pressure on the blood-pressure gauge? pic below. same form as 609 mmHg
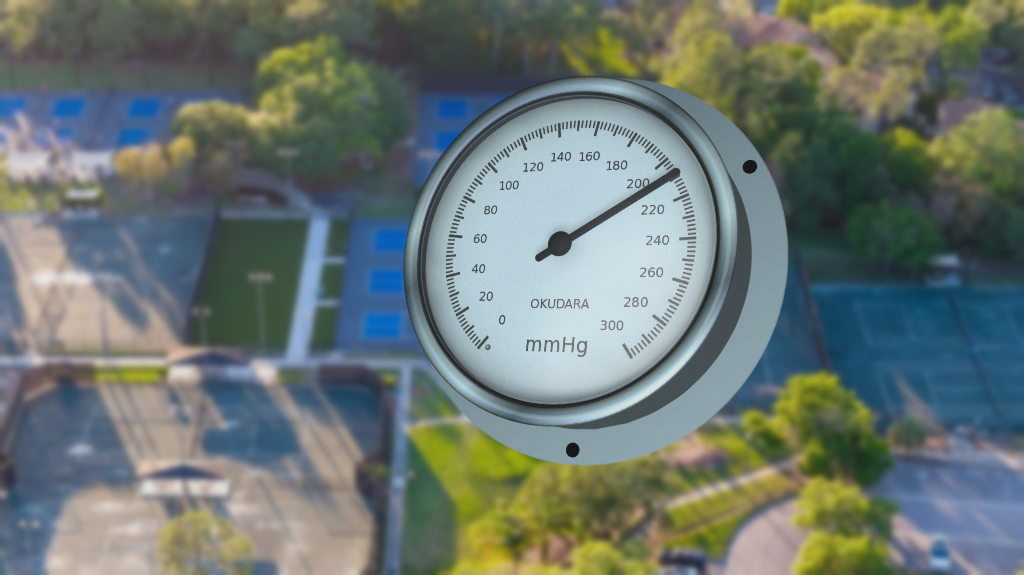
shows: 210 mmHg
